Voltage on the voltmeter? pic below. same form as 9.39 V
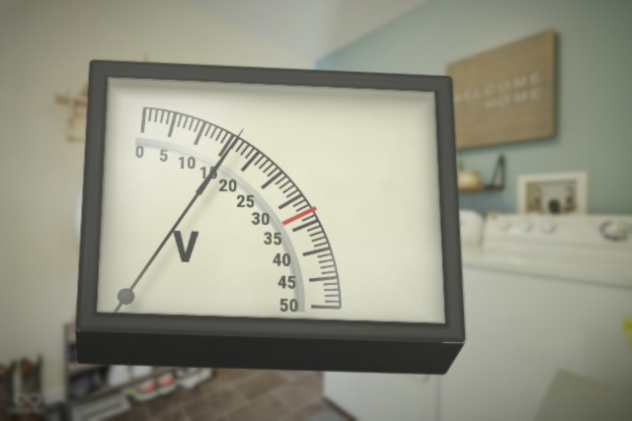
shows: 16 V
